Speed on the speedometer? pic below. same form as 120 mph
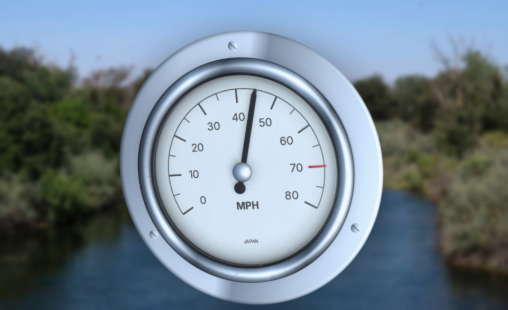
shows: 45 mph
